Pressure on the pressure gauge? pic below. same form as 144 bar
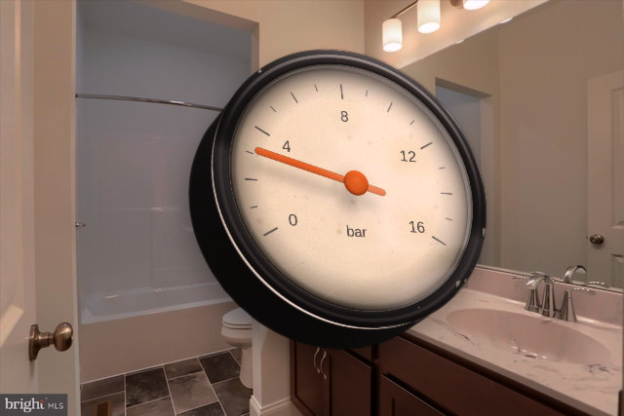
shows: 3 bar
